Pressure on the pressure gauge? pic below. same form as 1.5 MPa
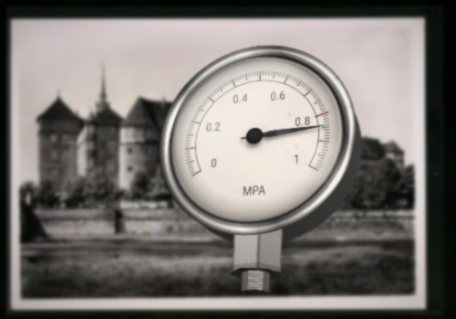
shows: 0.85 MPa
